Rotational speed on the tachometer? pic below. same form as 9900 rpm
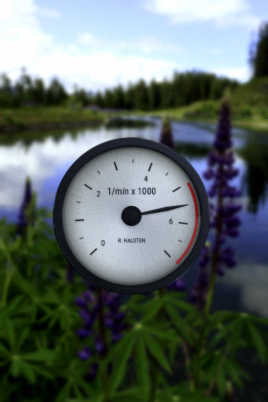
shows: 5500 rpm
